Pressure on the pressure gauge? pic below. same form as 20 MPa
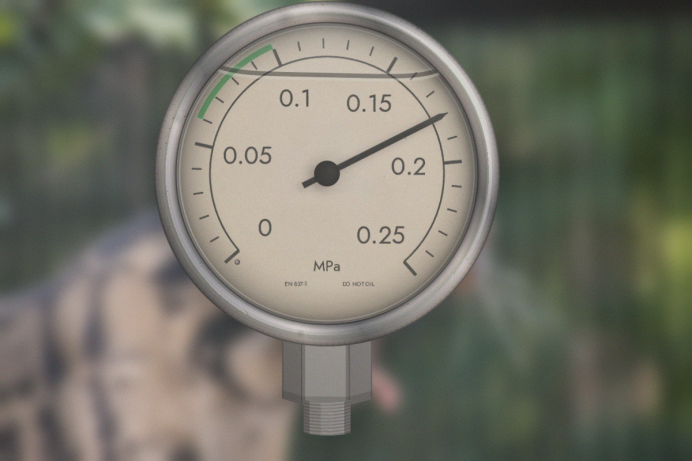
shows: 0.18 MPa
